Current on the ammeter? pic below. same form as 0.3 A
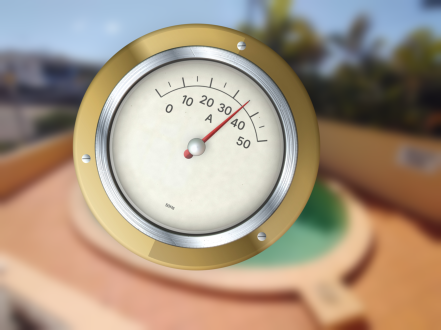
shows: 35 A
